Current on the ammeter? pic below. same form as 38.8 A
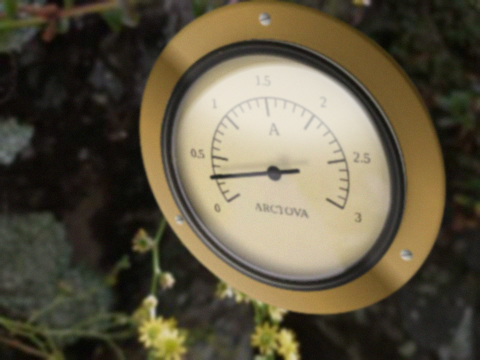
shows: 0.3 A
